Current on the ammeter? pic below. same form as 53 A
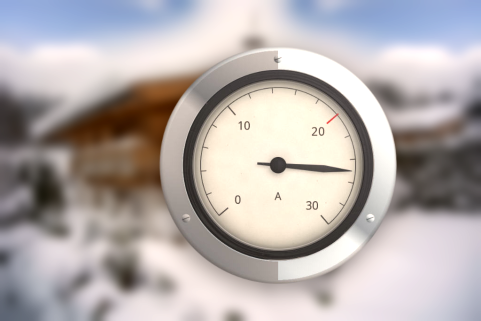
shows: 25 A
